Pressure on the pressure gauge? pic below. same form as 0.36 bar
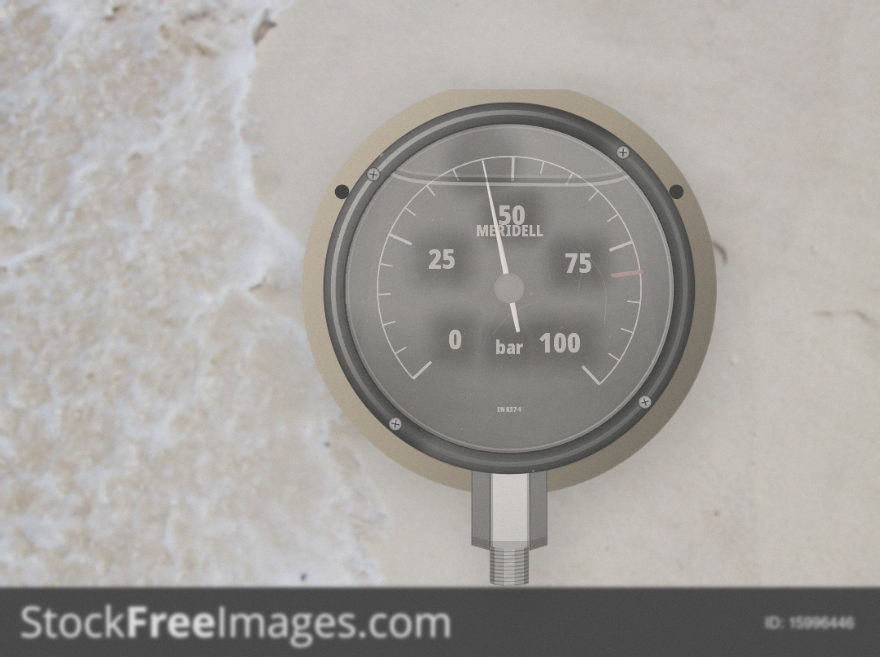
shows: 45 bar
